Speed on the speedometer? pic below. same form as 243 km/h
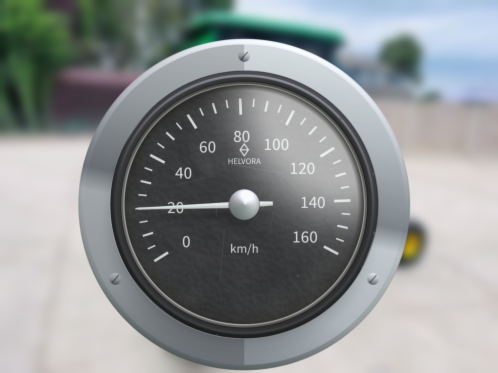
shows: 20 km/h
